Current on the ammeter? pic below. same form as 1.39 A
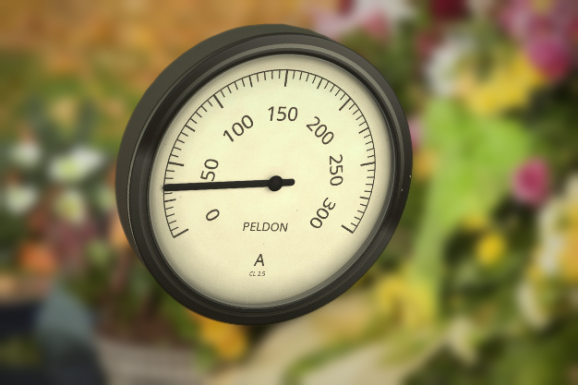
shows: 35 A
